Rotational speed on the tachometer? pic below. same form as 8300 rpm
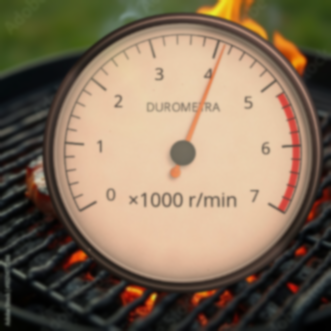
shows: 4100 rpm
